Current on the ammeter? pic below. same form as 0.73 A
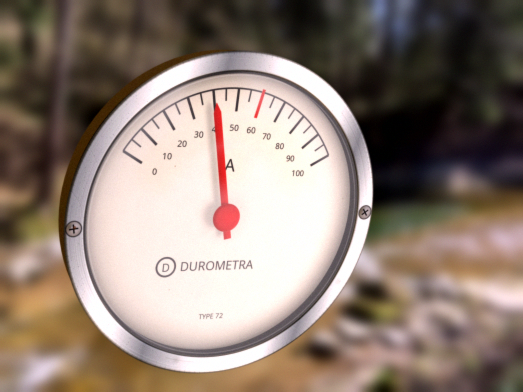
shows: 40 A
